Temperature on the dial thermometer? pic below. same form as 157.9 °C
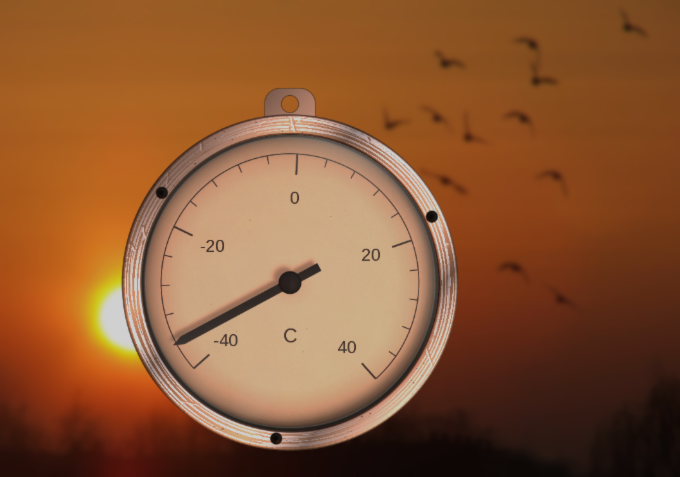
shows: -36 °C
